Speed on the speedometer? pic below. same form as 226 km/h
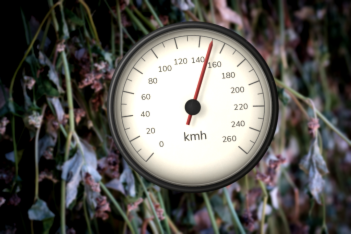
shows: 150 km/h
